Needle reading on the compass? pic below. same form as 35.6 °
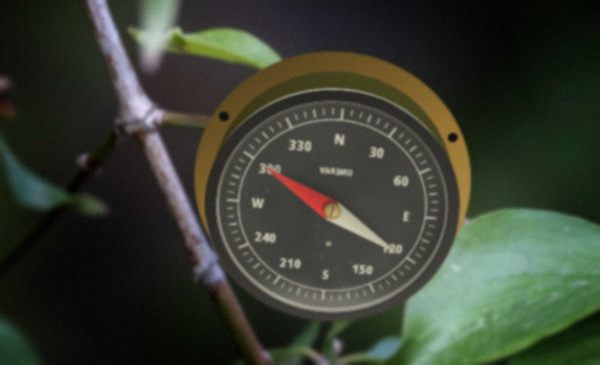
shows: 300 °
